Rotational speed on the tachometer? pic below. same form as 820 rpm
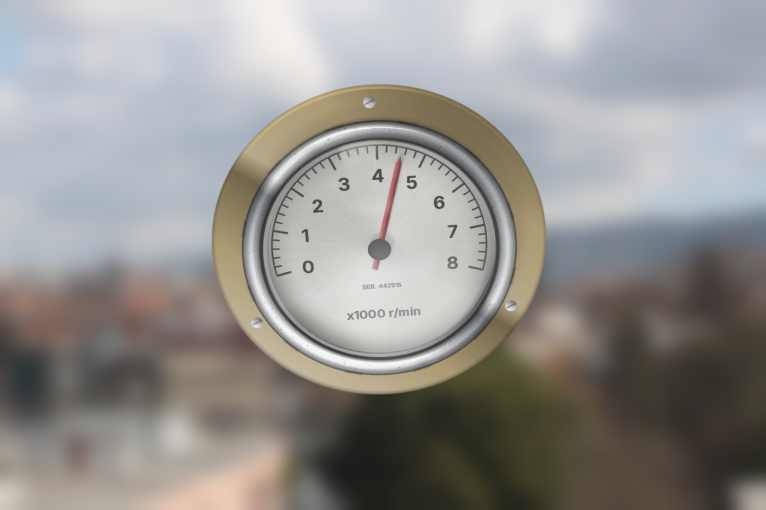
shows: 4500 rpm
